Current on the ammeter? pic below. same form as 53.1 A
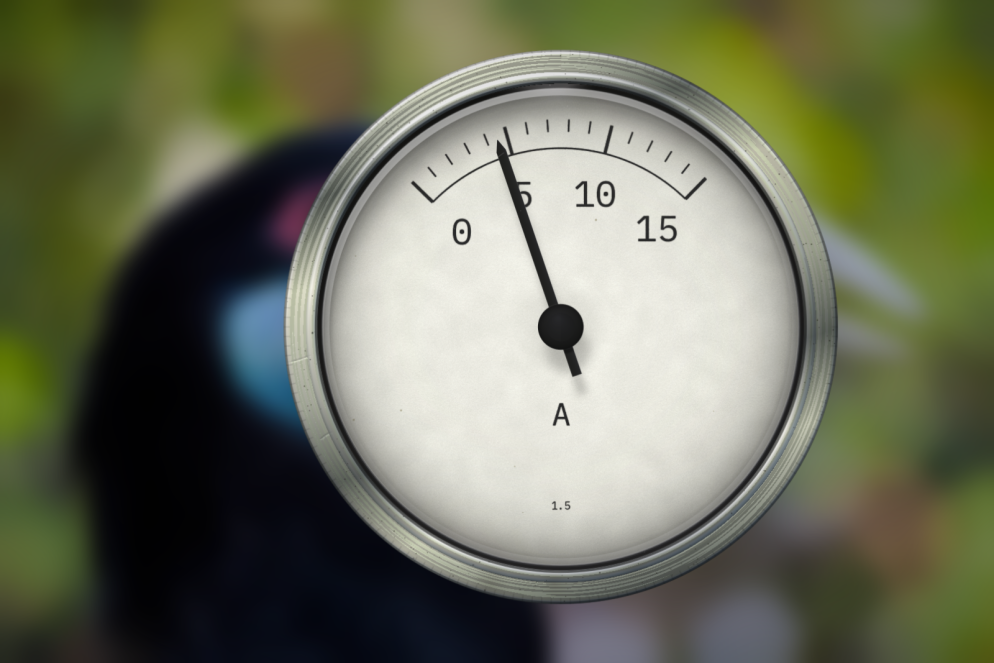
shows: 4.5 A
